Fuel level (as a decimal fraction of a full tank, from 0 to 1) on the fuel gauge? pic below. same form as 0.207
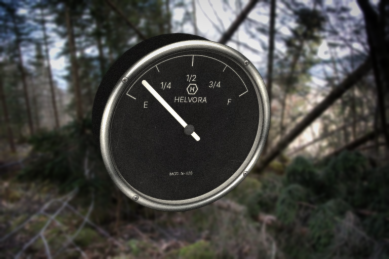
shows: 0.125
